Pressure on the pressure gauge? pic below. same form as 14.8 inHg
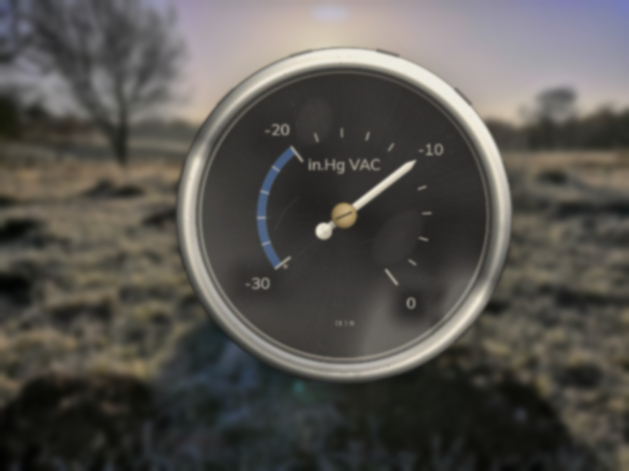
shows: -10 inHg
